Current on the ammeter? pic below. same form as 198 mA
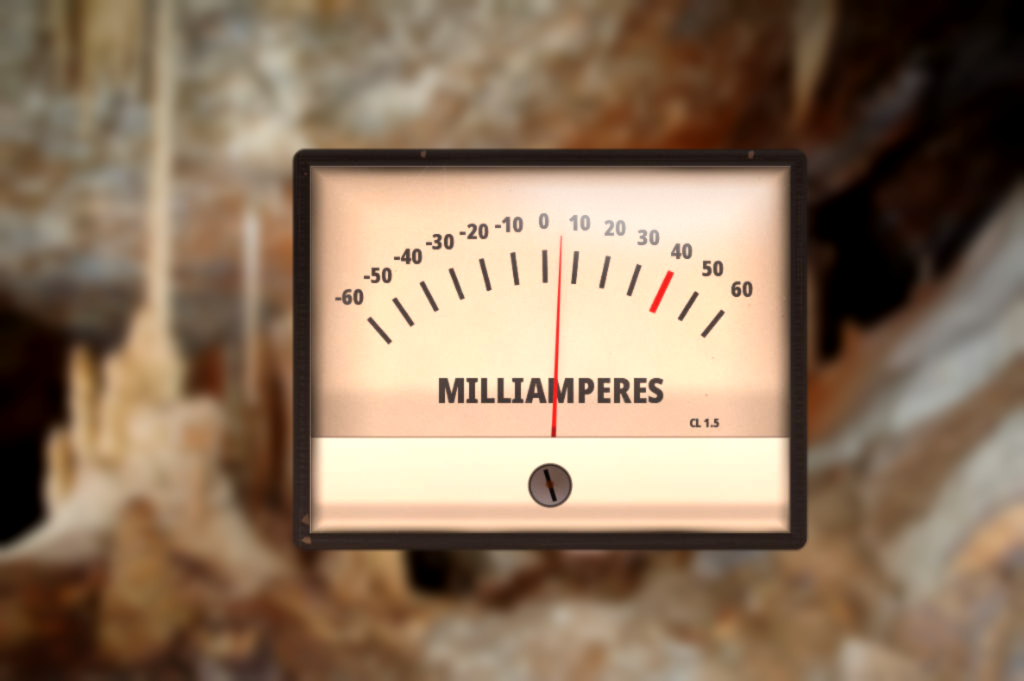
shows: 5 mA
